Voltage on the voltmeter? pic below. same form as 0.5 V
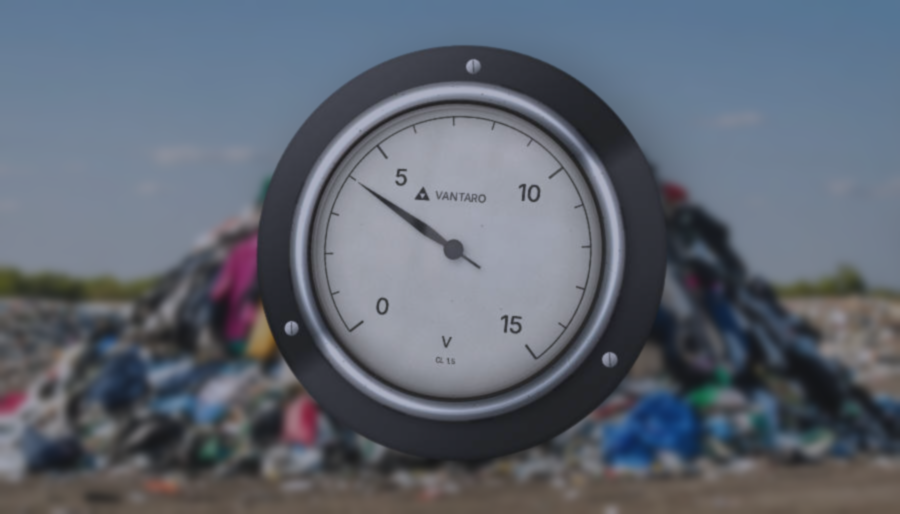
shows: 4 V
